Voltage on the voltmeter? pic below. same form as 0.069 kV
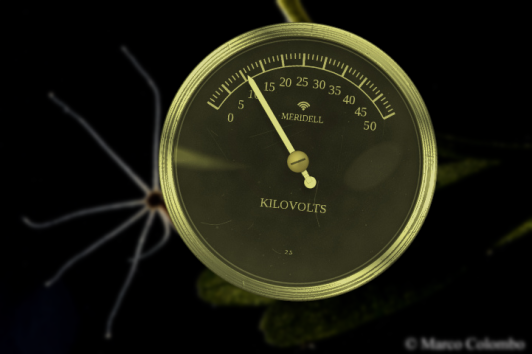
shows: 11 kV
